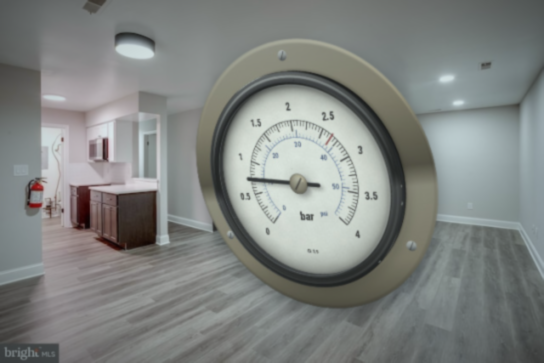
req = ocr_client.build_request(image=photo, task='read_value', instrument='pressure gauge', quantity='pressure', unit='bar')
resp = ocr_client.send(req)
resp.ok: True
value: 0.75 bar
